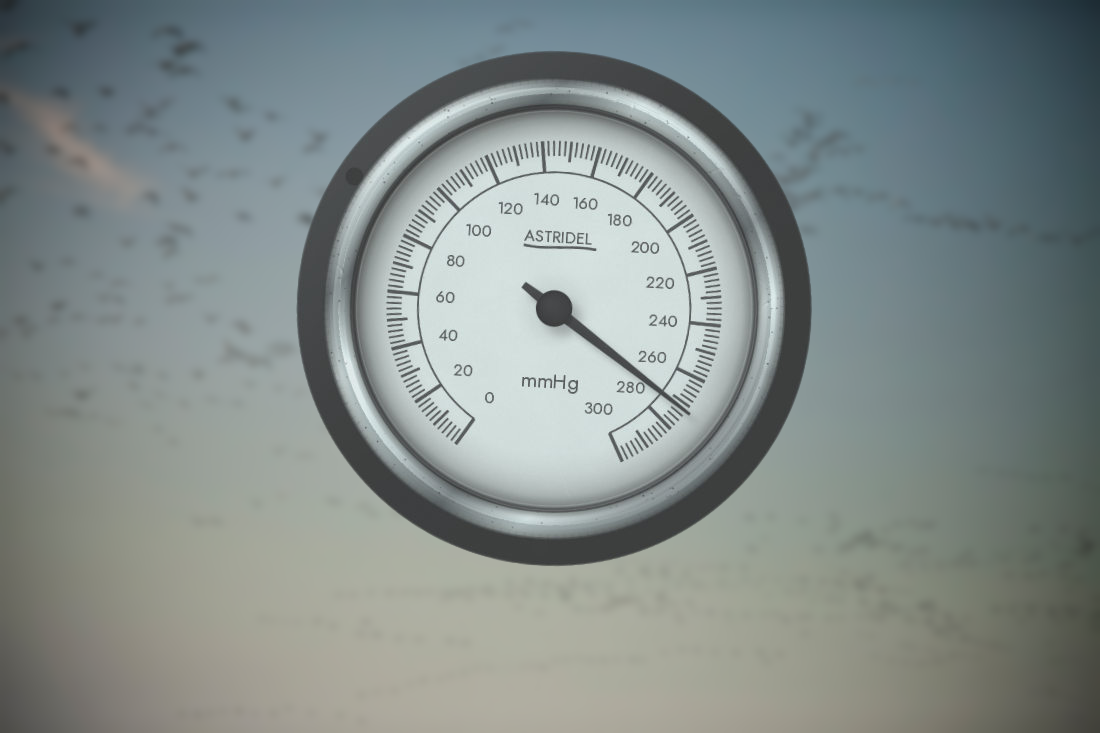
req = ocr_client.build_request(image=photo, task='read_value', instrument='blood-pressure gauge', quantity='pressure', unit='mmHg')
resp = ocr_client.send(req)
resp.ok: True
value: 272 mmHg
